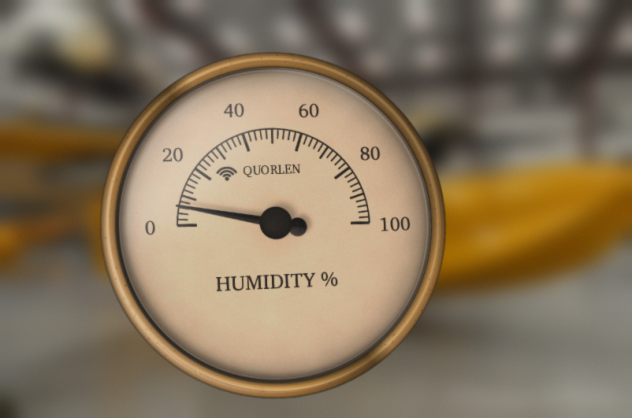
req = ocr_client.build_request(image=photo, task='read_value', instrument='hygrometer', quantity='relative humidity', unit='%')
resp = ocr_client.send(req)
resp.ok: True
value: 6 %
